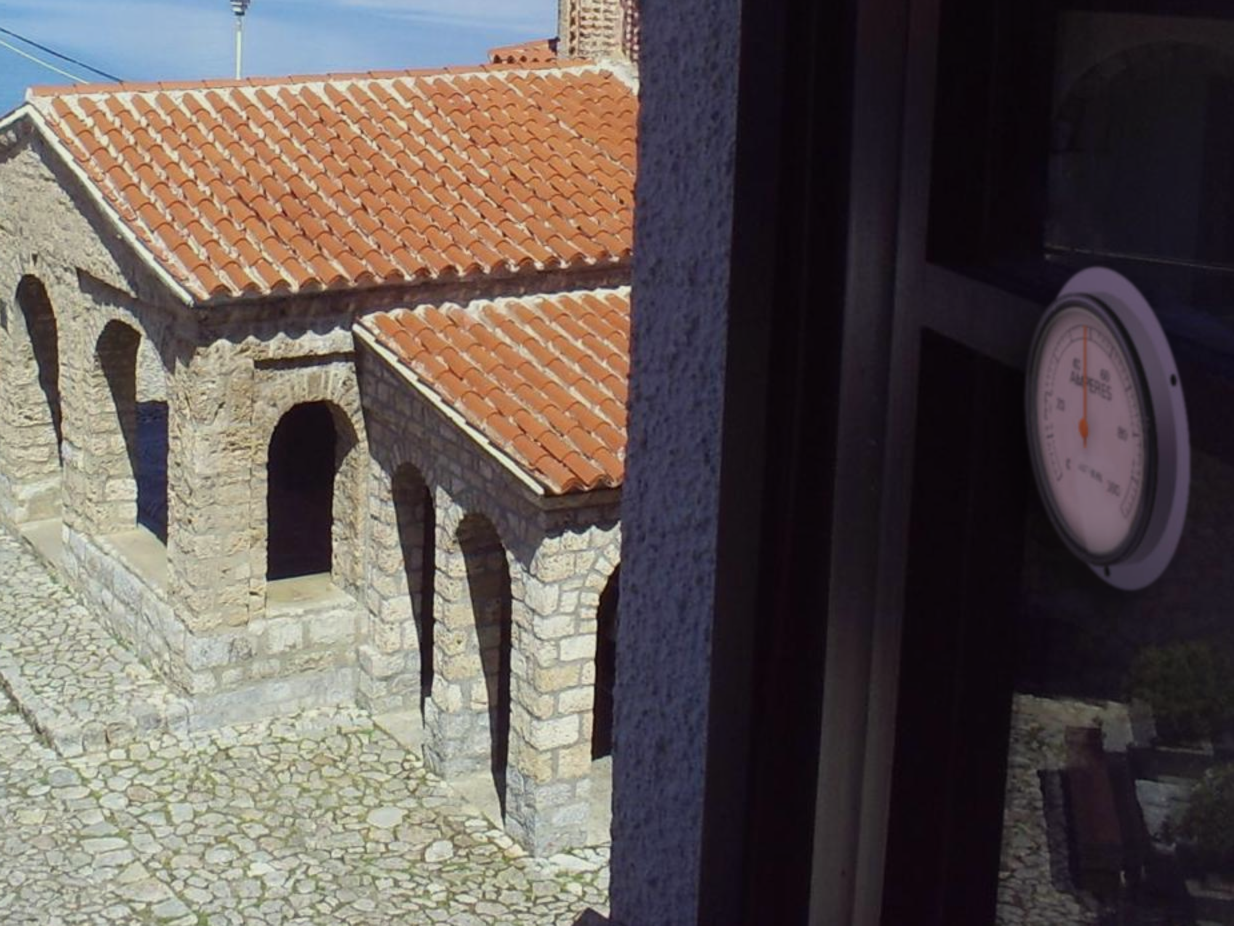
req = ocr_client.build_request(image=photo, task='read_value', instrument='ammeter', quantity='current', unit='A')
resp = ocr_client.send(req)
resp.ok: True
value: 50 A
